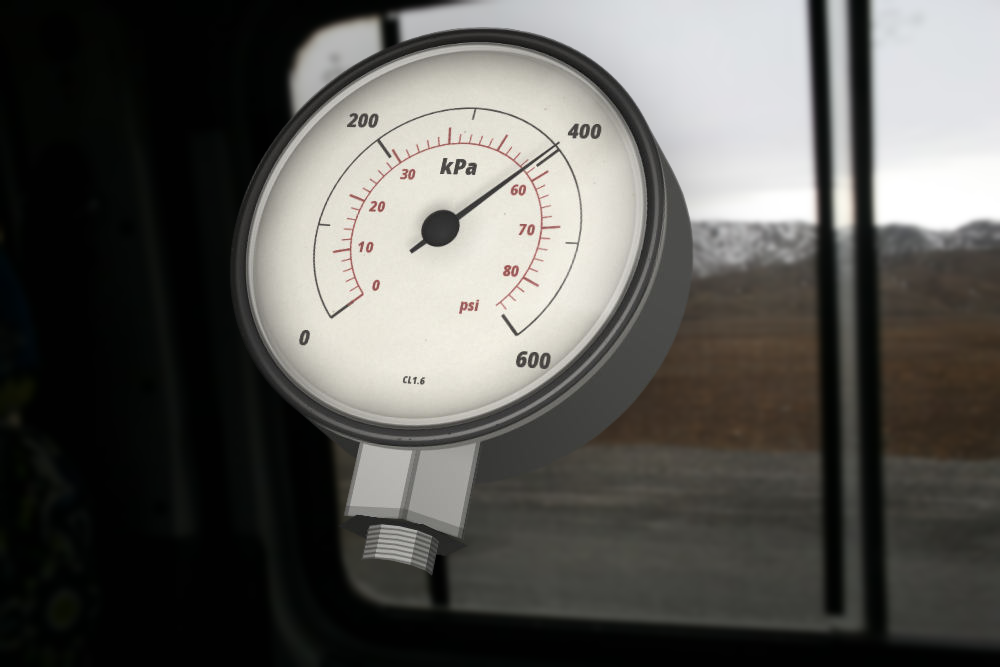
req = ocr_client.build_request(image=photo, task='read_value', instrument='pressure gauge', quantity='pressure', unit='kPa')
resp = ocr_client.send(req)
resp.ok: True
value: 400 kPa
